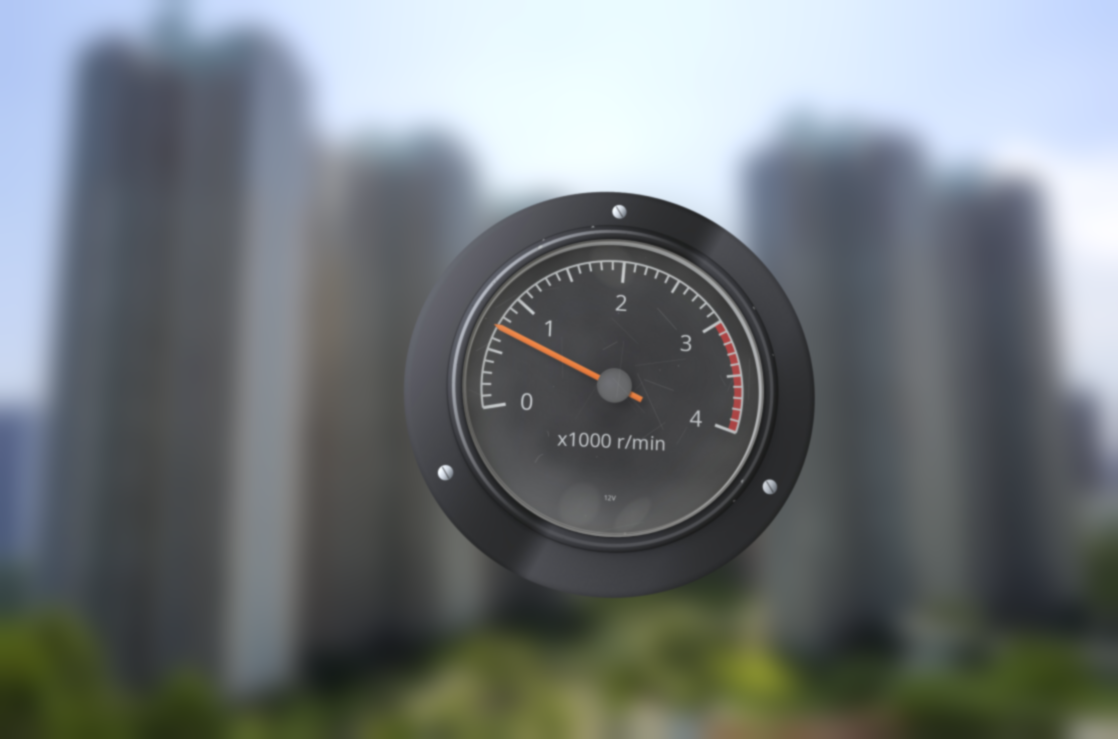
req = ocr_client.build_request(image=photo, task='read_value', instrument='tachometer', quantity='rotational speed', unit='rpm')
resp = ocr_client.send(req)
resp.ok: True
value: 700 rpm
